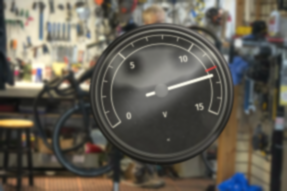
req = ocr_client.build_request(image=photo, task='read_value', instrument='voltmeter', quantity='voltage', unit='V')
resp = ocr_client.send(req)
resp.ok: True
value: 12.5 V
